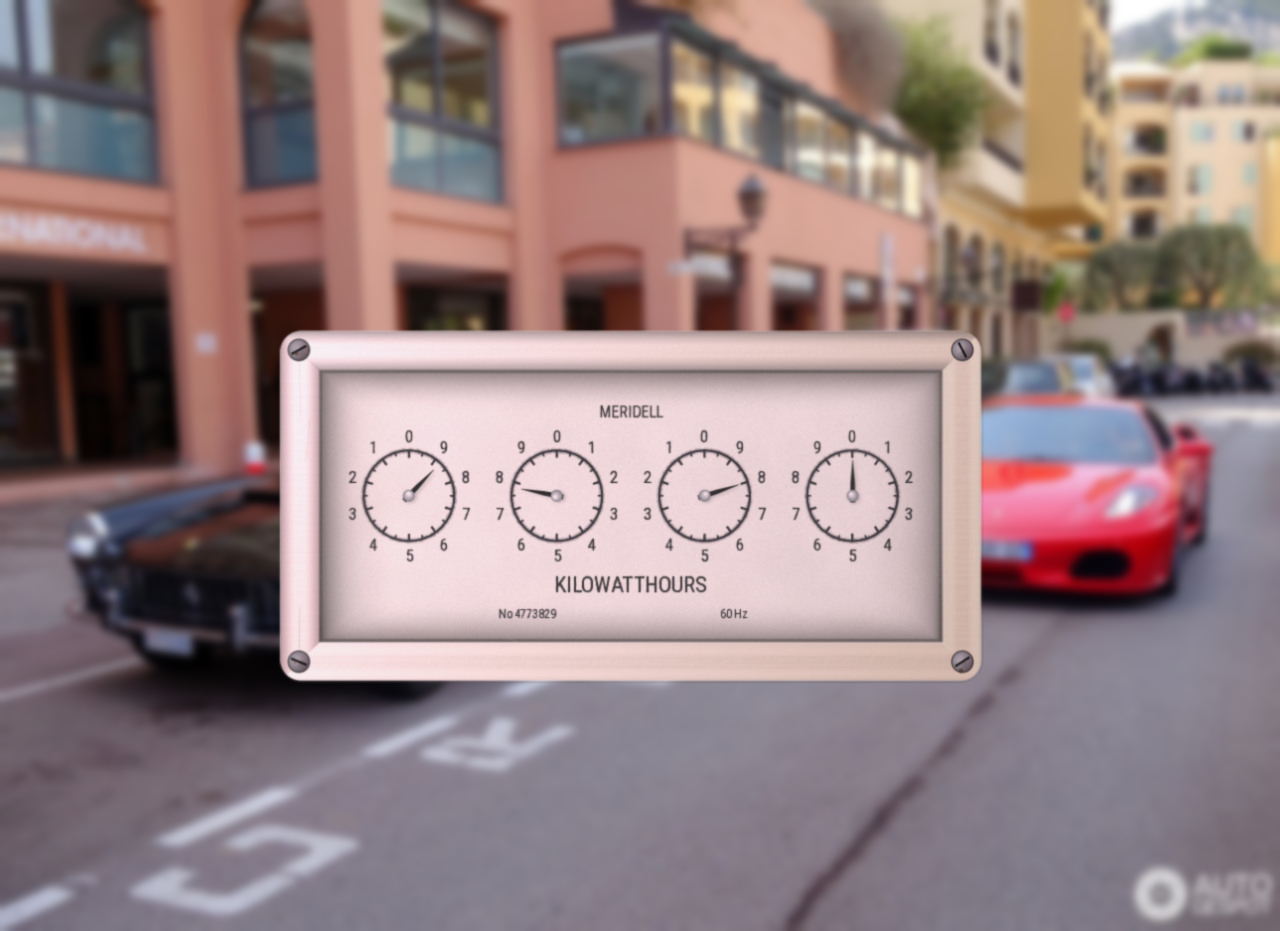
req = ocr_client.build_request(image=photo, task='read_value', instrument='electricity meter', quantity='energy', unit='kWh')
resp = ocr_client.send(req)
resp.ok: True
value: 8780 kWh
